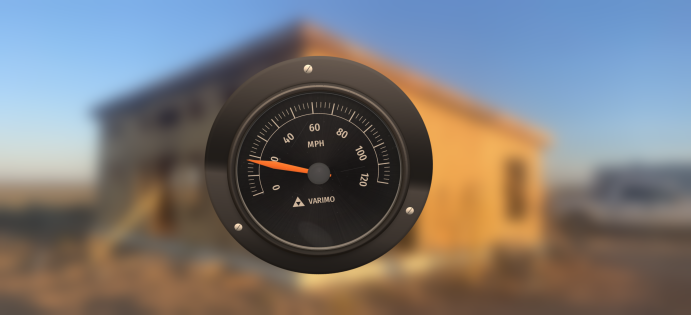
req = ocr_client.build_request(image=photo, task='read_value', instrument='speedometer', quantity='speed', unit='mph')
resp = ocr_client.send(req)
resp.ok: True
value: 18 mph
